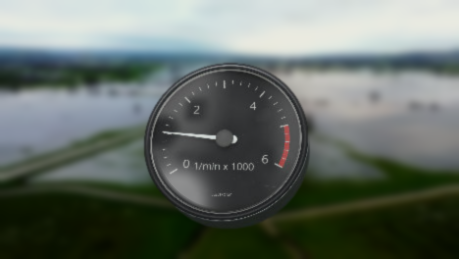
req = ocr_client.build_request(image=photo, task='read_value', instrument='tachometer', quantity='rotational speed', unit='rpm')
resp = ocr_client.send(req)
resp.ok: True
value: 1000 rpm
